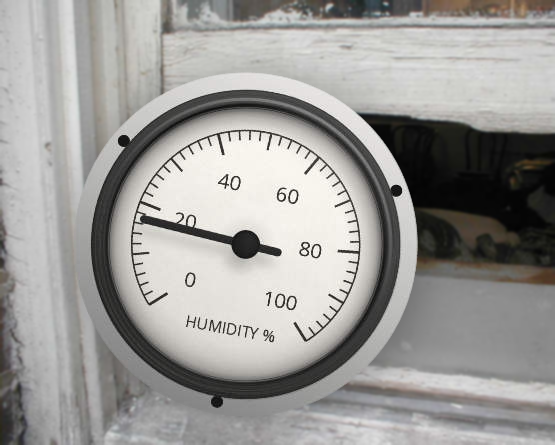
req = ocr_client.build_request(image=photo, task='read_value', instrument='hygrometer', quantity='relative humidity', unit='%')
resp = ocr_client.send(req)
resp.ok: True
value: 17 %
